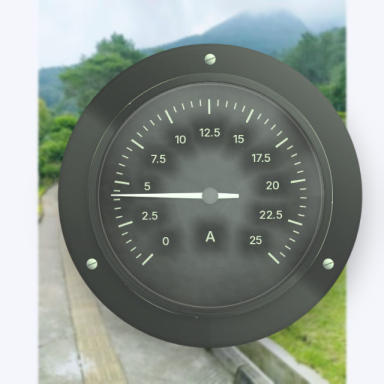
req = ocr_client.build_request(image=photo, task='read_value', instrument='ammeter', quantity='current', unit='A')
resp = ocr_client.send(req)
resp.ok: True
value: 4.25 A
